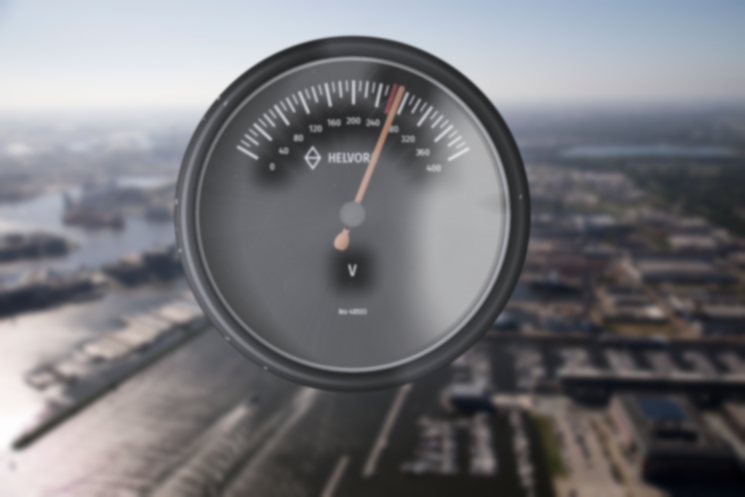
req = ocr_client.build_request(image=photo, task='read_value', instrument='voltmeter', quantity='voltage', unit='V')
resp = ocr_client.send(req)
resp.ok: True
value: 270 V
